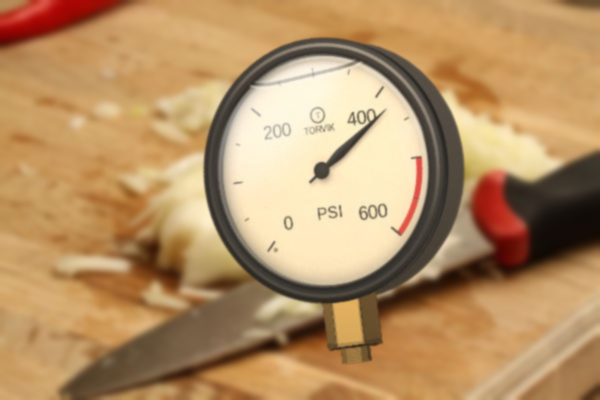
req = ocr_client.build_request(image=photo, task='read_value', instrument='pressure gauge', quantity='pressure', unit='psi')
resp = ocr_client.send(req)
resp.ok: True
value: 425 psi
